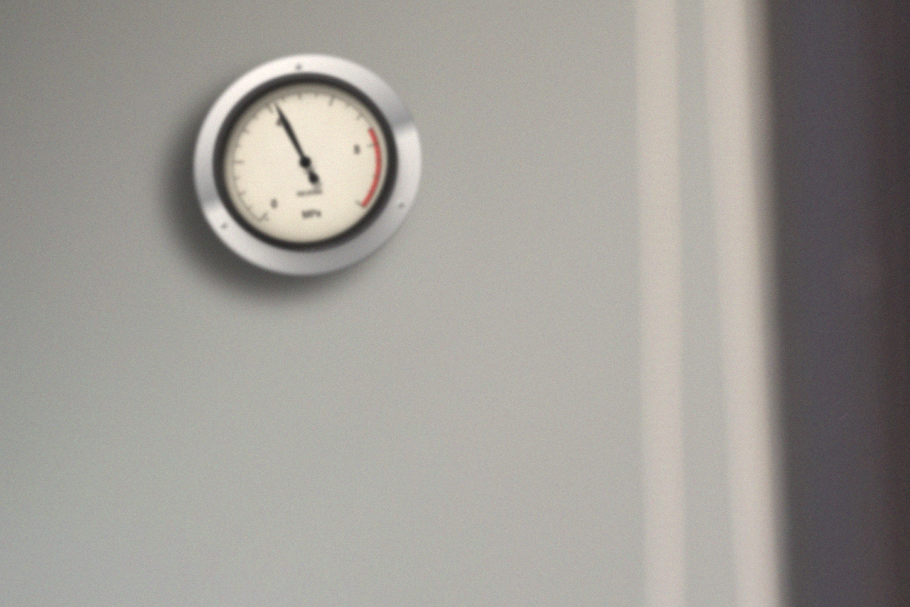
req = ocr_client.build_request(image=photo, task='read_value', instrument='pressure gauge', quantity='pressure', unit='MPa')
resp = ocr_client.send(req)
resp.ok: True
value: 4.25 MPa
